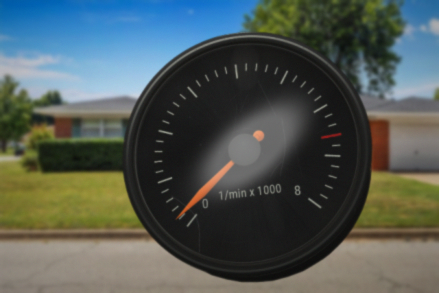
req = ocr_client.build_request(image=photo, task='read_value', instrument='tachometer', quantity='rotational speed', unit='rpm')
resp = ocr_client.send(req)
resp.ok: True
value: 200 rpm
